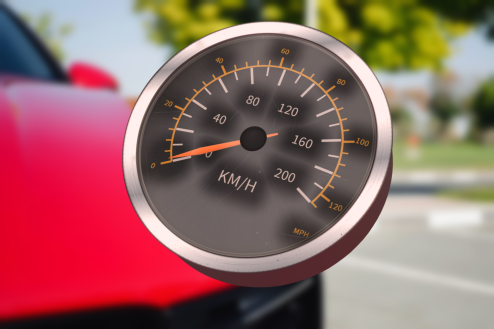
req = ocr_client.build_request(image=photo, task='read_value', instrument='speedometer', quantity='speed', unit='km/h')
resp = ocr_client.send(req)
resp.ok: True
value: 0 km/h
